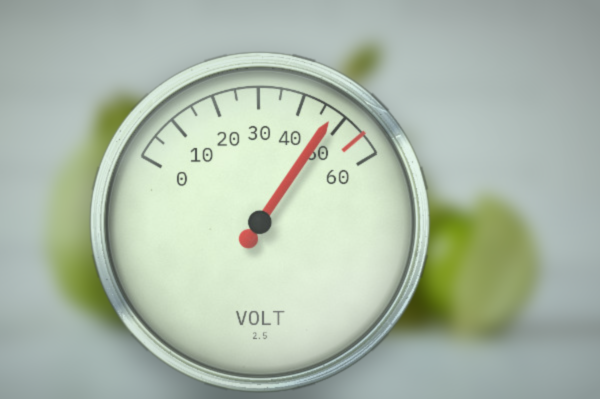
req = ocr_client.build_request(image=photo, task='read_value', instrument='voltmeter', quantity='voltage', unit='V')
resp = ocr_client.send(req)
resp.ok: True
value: 47.5 V
